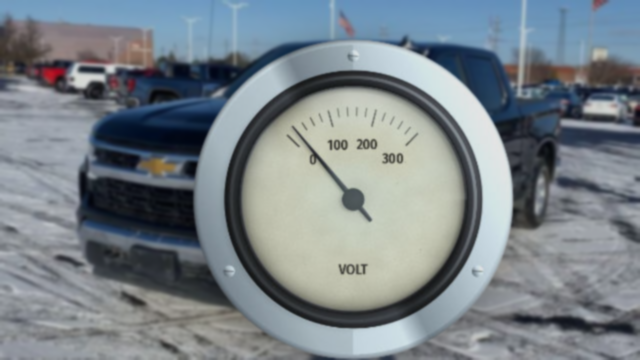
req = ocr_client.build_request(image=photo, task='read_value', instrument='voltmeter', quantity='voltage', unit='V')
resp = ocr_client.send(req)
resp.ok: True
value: 20 V
